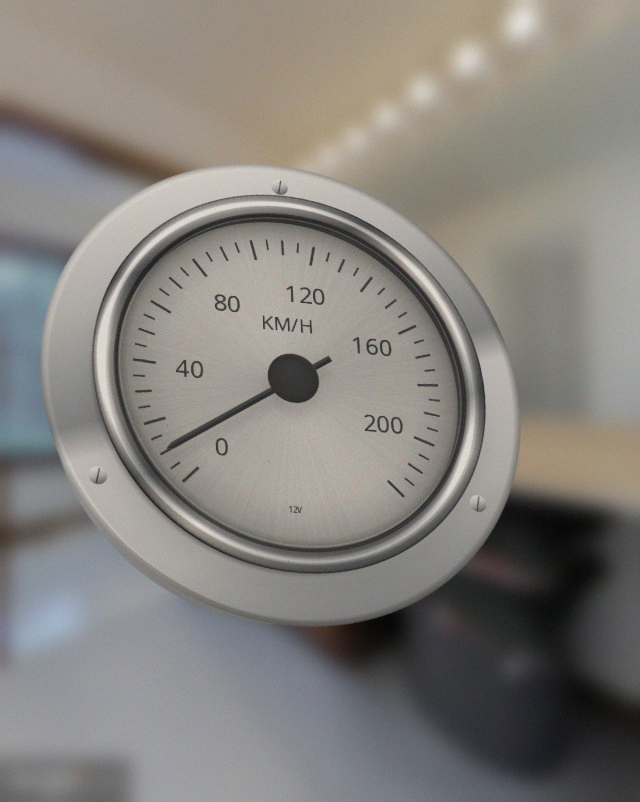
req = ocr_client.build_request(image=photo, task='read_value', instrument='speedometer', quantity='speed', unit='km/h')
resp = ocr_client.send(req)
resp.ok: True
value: 10 km/h
